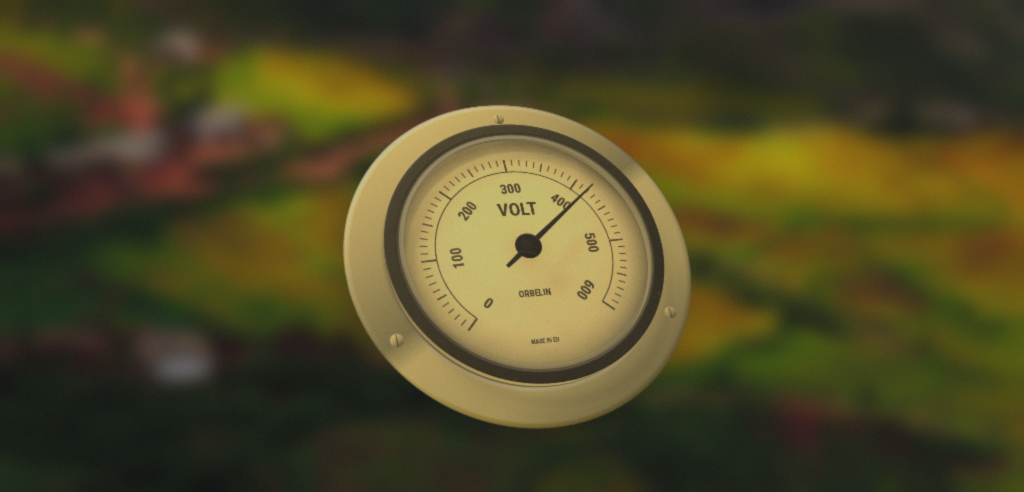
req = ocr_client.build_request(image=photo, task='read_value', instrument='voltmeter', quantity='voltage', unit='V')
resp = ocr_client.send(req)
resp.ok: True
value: 420 V
